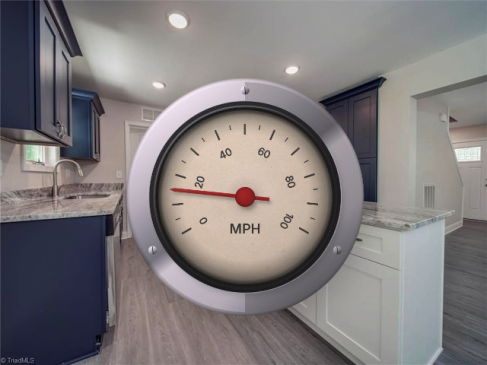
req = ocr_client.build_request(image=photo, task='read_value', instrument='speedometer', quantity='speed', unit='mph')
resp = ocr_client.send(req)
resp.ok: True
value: 15 mph
